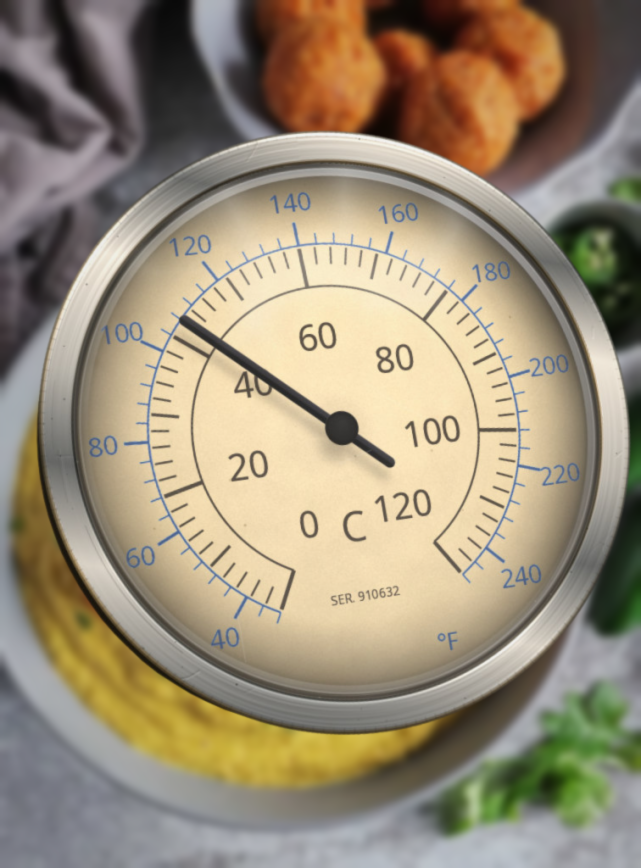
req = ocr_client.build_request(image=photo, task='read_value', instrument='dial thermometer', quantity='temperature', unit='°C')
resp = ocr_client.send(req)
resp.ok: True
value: 42 °C
